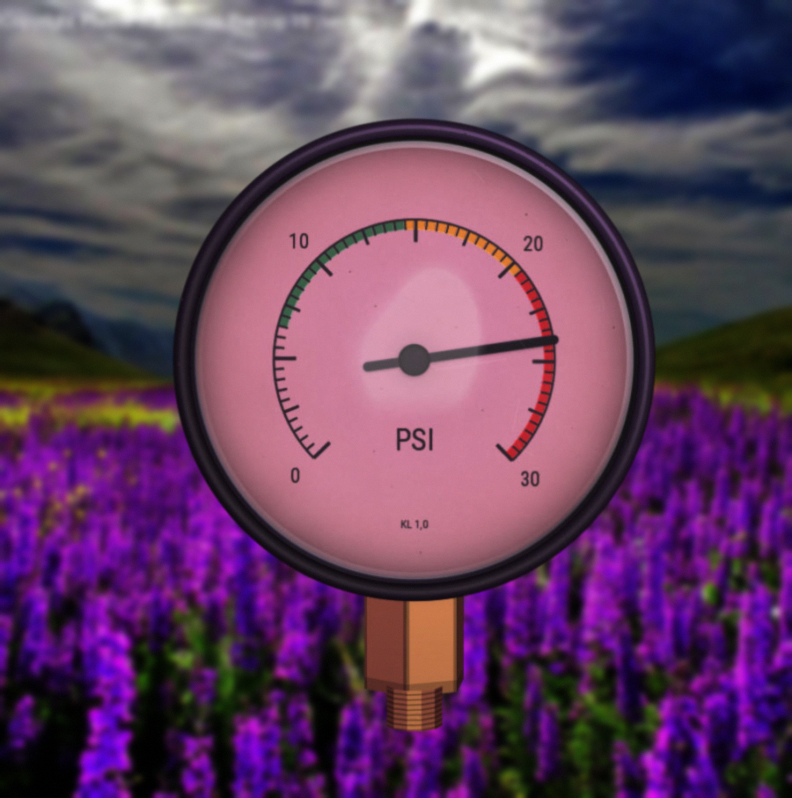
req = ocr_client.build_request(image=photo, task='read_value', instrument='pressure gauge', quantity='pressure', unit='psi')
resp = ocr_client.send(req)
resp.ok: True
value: 24 psi
